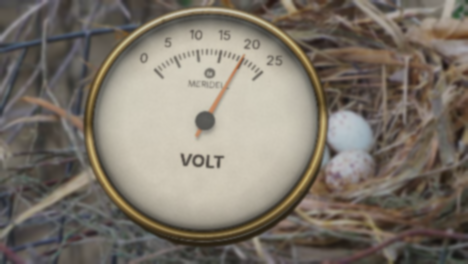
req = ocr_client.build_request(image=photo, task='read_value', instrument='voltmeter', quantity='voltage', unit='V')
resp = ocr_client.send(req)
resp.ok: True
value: 20 V
